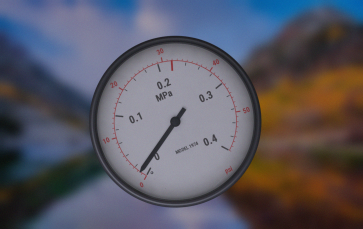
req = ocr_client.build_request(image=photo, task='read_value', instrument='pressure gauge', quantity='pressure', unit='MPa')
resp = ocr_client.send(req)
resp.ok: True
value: 0.01 MPa
